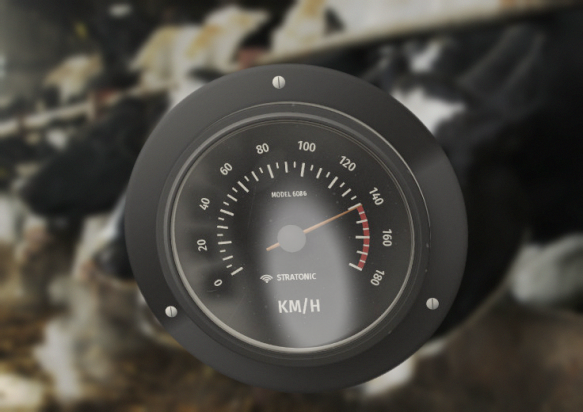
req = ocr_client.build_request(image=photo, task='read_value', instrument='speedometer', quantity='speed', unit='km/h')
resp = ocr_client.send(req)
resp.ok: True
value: 140 km/h
